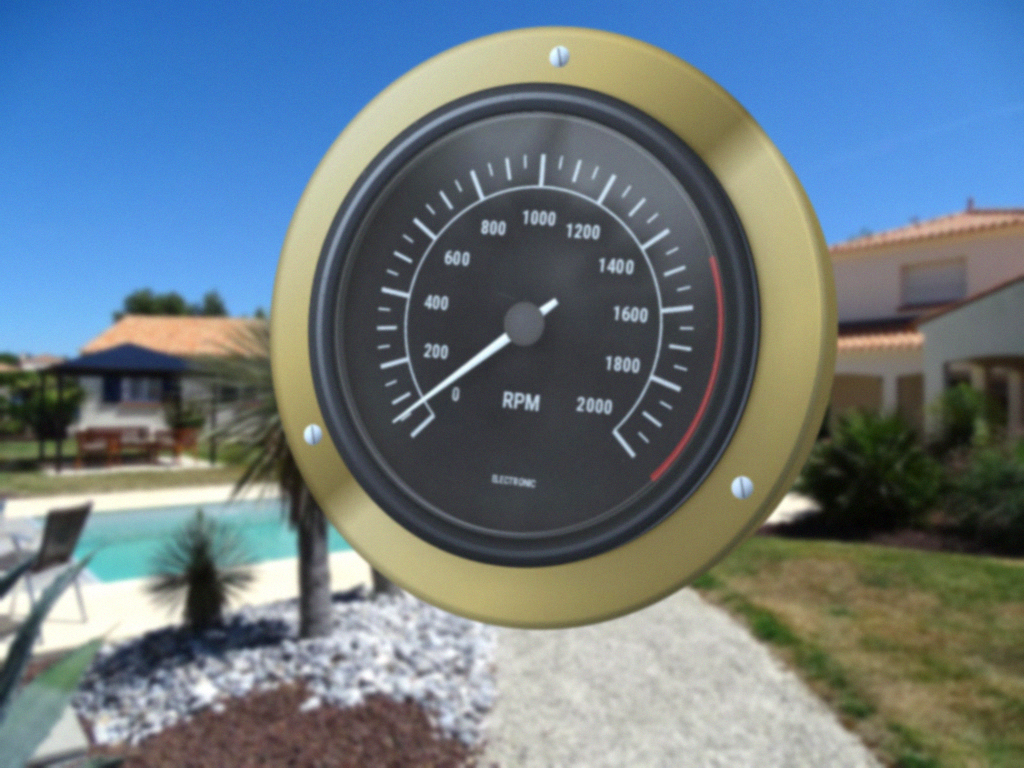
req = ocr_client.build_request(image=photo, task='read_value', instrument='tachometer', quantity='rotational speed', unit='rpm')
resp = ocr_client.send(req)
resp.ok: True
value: 50 rpm
